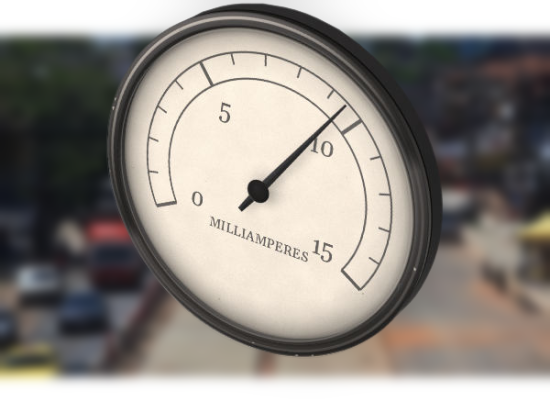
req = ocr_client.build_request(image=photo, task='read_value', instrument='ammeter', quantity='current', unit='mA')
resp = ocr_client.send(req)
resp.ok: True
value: 9.5 mA
